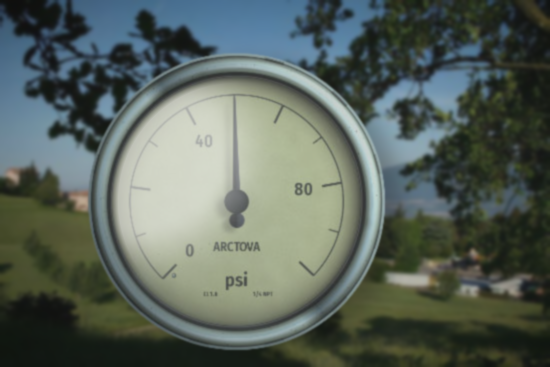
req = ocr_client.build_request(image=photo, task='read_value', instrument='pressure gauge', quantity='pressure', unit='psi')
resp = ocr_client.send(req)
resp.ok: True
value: 50 psi
